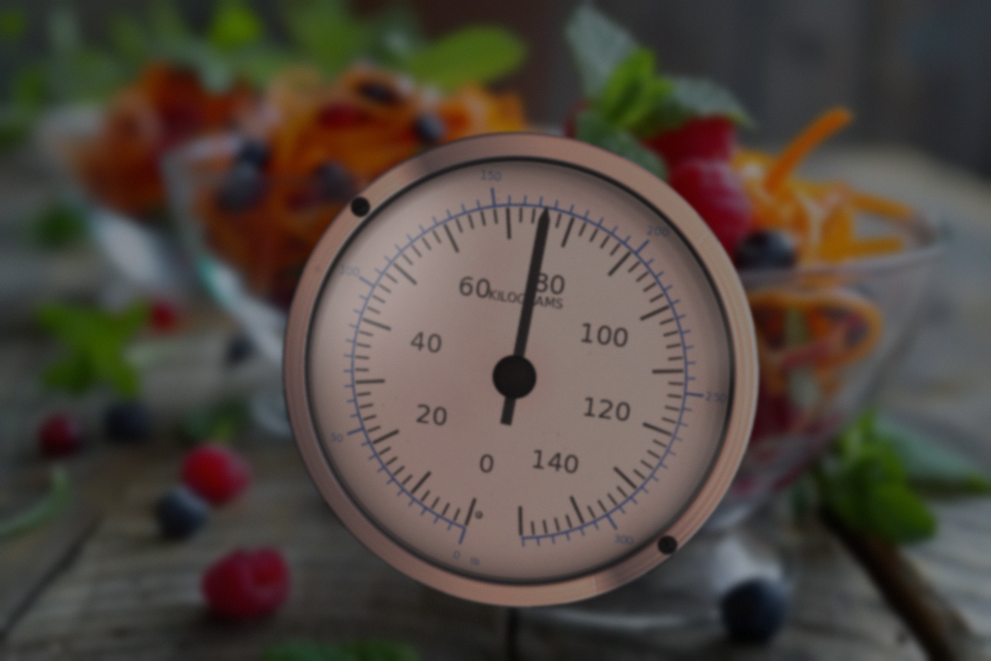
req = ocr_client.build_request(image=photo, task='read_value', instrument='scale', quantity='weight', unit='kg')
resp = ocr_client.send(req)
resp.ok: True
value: 76 kg
